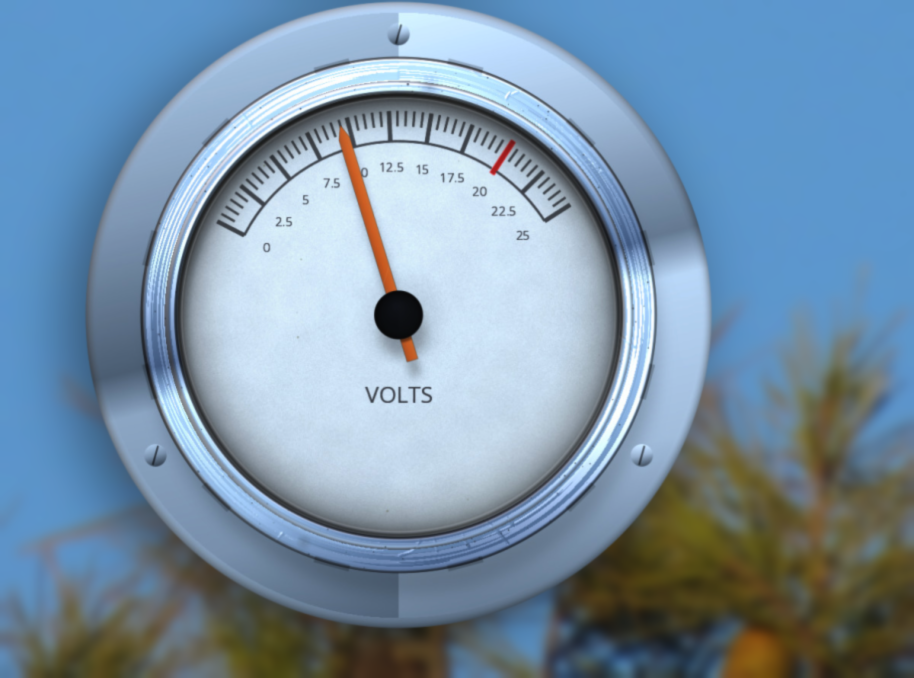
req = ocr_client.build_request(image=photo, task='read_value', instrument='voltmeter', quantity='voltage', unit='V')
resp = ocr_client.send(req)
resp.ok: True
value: 9.5 V
